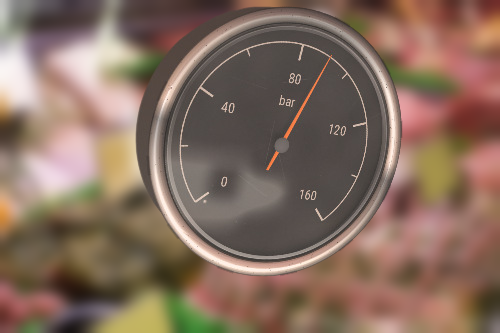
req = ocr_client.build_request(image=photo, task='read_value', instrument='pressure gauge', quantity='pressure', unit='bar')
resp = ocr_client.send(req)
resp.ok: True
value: 90 bar
